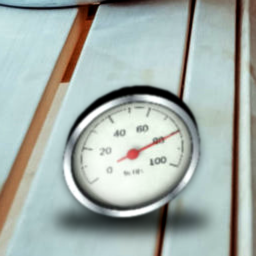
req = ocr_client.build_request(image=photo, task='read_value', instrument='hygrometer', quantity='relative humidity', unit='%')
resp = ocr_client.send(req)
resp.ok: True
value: 80 %
